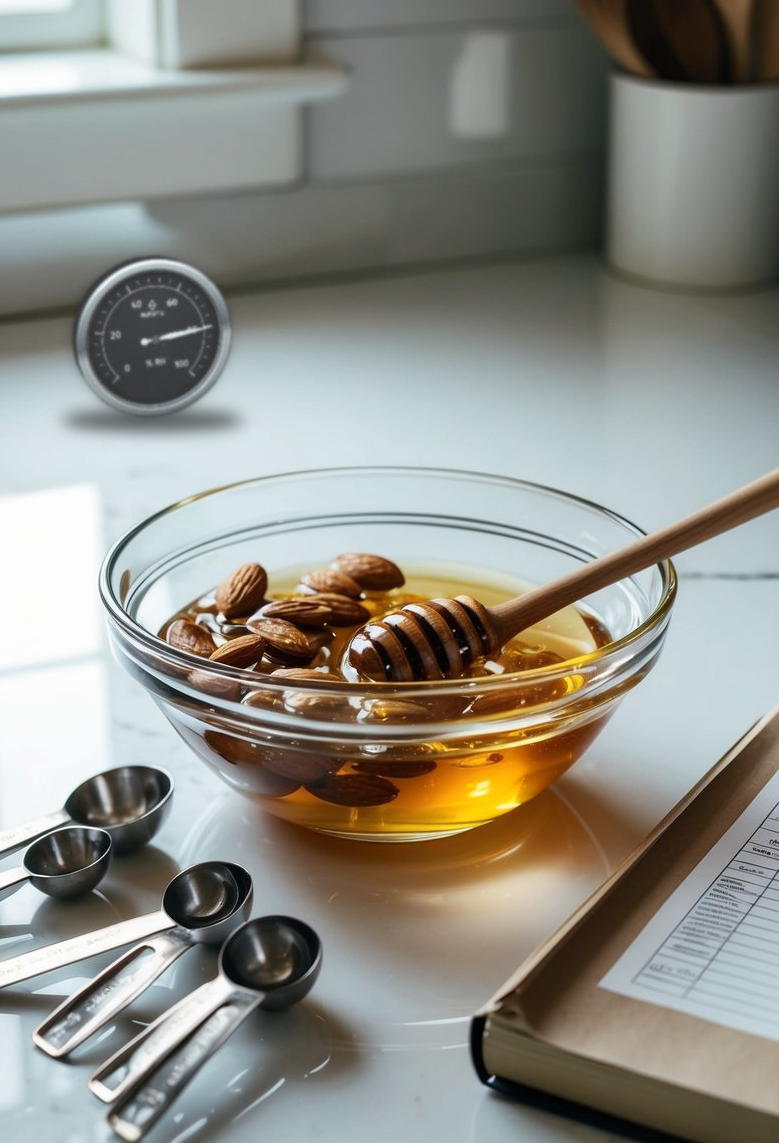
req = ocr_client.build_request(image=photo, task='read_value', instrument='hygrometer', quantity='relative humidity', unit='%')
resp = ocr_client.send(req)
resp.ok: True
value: 80 %
